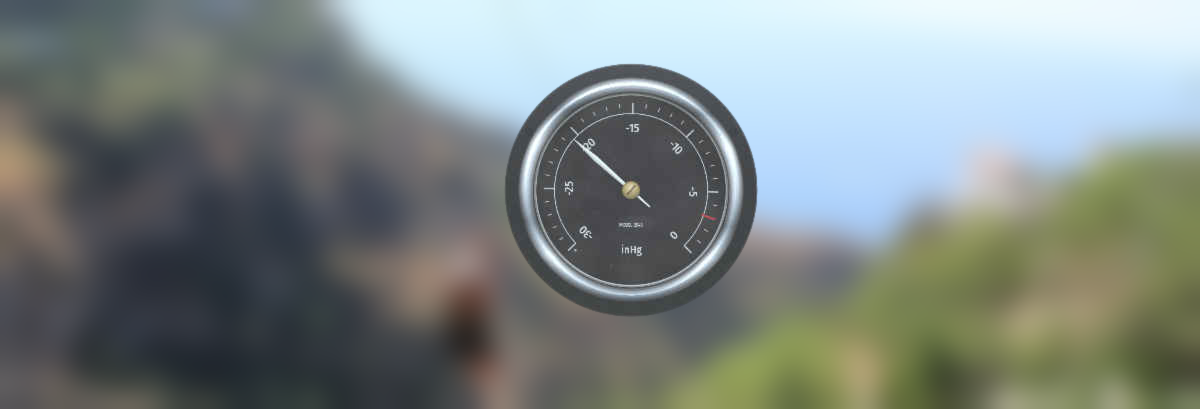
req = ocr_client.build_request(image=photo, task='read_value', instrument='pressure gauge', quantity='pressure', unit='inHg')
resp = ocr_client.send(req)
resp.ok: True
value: -20.5 inHg
